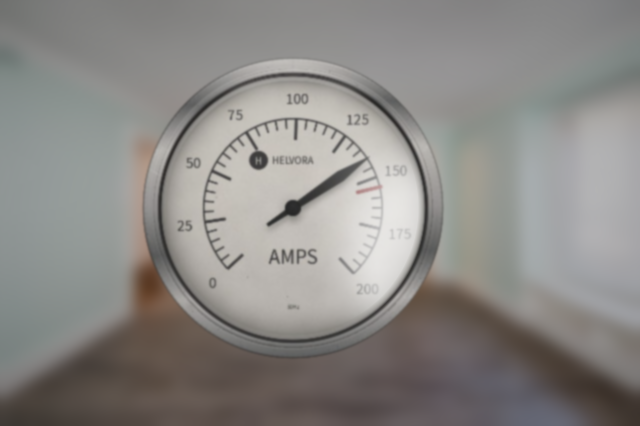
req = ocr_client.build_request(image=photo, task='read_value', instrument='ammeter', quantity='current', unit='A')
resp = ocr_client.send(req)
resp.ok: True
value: 140 A
